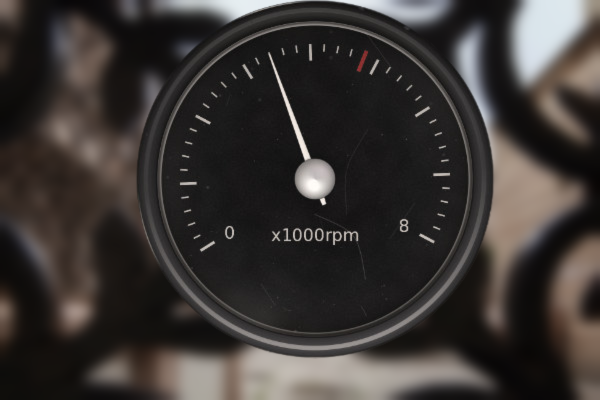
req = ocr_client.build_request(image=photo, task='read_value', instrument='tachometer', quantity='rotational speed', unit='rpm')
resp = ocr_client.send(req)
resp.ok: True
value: 3400 rpm
